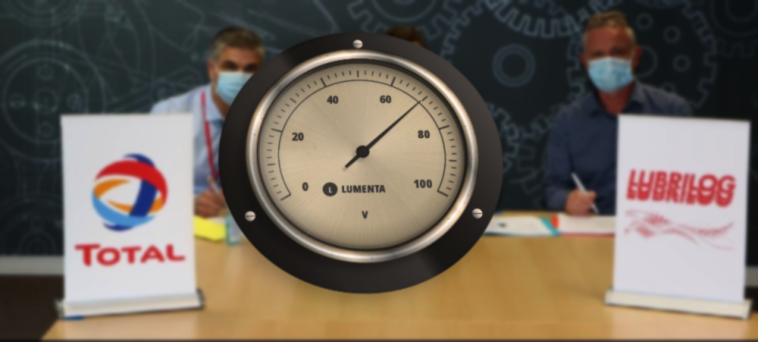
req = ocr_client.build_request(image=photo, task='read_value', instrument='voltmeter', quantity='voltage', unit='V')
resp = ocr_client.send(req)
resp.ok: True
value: 70 V
